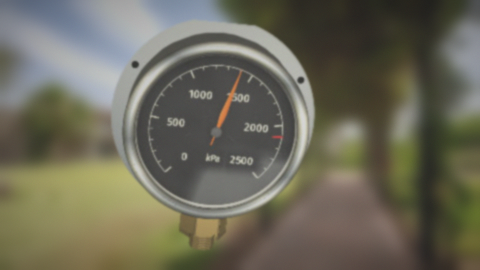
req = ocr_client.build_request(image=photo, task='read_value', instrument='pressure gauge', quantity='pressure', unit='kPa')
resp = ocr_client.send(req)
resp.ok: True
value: 1400 kPa
